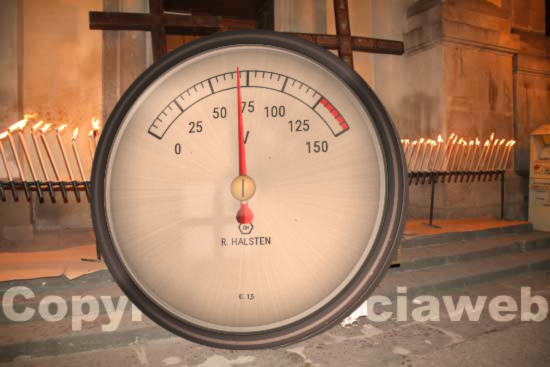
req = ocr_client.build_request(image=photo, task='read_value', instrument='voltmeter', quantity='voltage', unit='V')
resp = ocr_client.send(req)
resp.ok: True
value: 70 V
